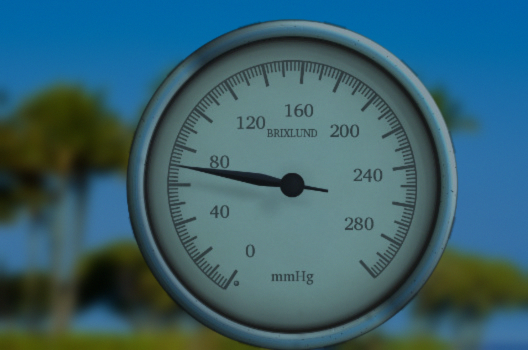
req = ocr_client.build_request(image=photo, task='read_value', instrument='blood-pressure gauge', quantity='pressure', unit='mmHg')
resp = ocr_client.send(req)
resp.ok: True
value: 70 mmHg
